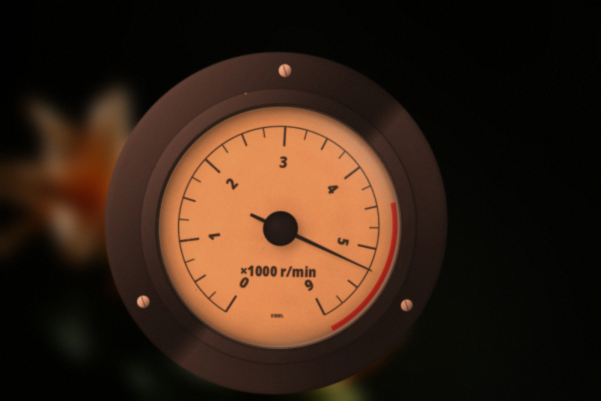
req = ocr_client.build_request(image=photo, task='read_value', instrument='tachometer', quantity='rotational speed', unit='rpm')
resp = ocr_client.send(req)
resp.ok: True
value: 5250 rpm
